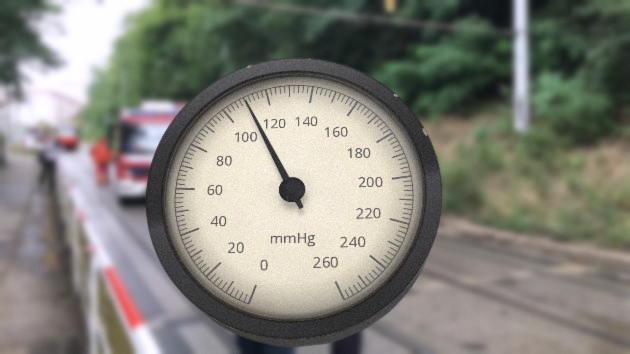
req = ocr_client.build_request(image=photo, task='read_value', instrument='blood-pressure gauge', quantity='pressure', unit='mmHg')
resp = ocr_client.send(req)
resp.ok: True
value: 110 mmHg
